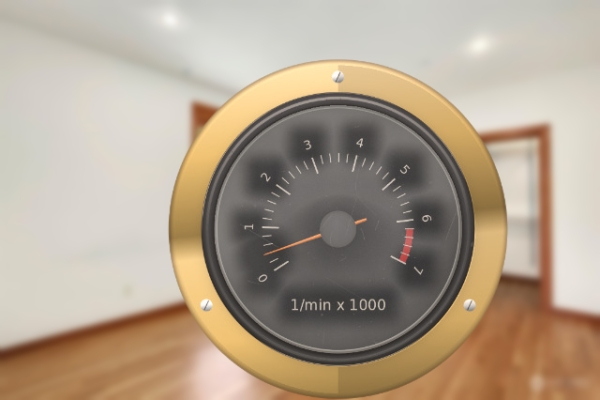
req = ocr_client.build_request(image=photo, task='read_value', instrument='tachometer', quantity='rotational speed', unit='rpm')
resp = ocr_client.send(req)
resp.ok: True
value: 400 rpm
